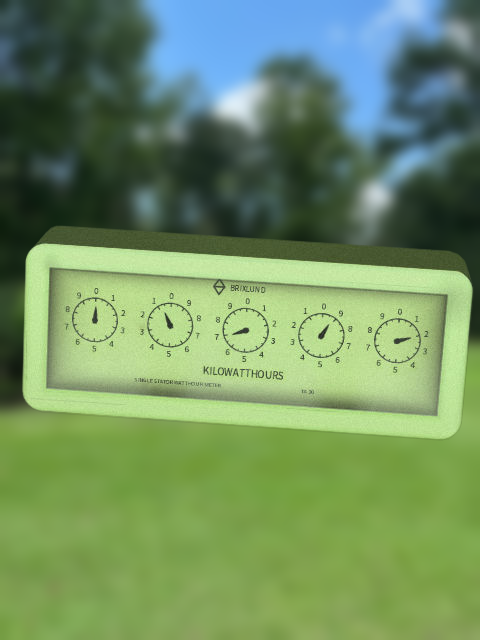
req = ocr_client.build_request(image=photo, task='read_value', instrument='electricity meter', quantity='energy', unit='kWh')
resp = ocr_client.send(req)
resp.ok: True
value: 692 kWh
